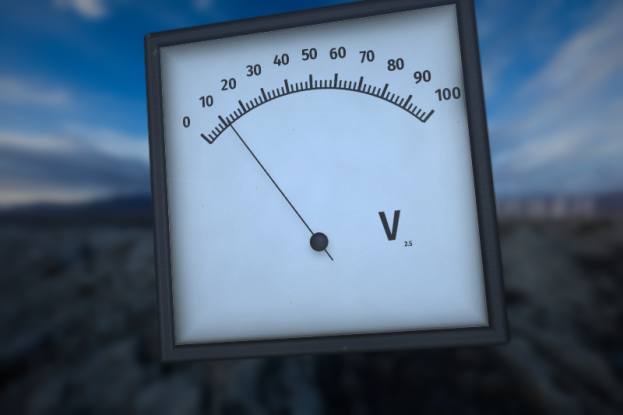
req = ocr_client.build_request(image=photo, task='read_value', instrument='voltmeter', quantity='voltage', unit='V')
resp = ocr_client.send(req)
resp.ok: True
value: 12 V
